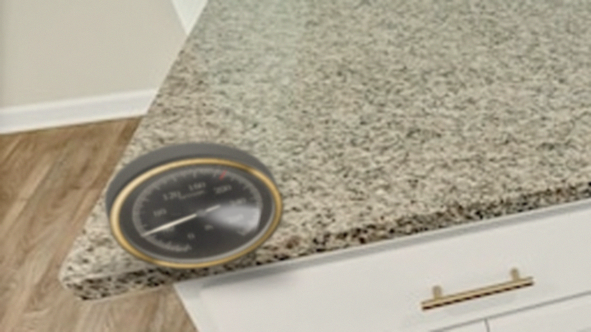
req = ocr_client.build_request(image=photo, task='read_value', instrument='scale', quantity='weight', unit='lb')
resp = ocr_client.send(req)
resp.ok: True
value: 50 lb
